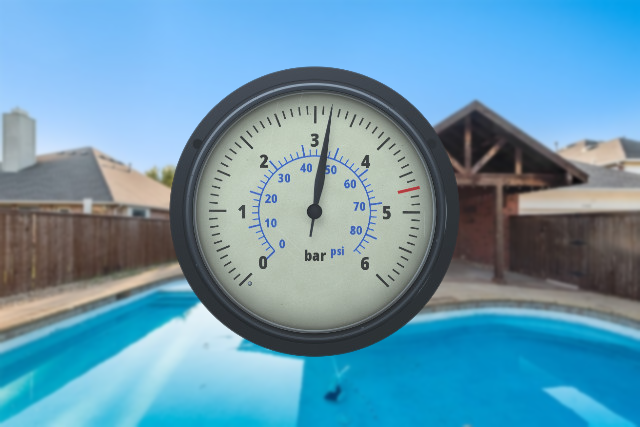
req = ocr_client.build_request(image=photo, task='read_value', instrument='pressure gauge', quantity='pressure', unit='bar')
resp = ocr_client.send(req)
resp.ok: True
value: 3.2 bar
